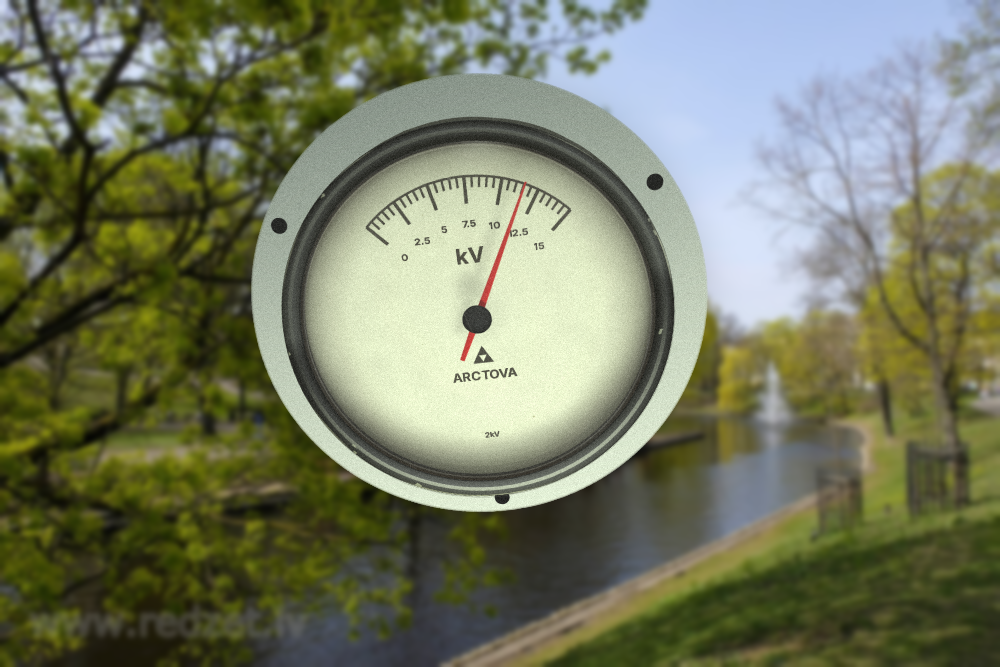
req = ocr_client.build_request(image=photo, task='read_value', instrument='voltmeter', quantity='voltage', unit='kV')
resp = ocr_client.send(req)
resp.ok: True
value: 11.5 kV
